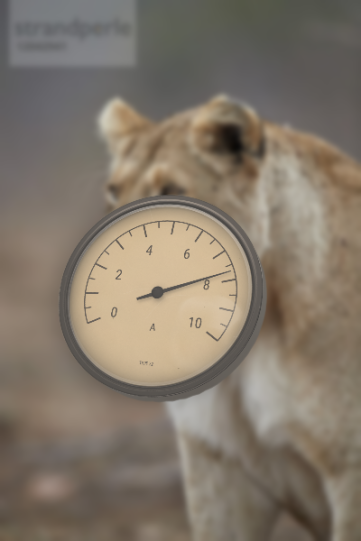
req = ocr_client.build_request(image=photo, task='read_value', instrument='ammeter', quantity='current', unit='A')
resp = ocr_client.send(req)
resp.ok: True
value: 7.75 A
